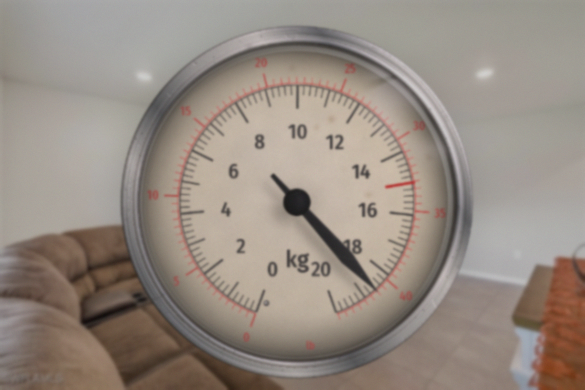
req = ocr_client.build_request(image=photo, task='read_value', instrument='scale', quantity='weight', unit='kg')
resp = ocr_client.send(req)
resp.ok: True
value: 18.6 kg
